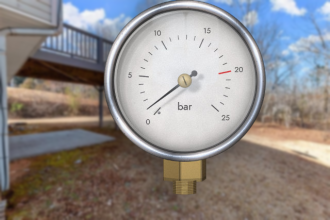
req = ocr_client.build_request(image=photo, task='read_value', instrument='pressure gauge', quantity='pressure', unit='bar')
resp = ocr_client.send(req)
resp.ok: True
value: 1 bar
